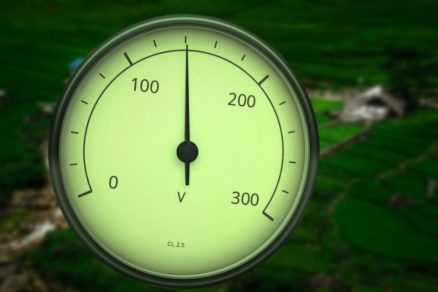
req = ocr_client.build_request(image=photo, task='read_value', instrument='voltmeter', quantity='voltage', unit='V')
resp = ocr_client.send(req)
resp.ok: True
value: 140 V
